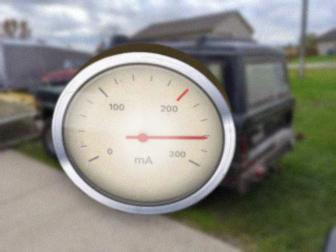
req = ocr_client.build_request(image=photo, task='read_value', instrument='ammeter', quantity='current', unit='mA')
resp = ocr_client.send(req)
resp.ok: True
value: 260 mA
